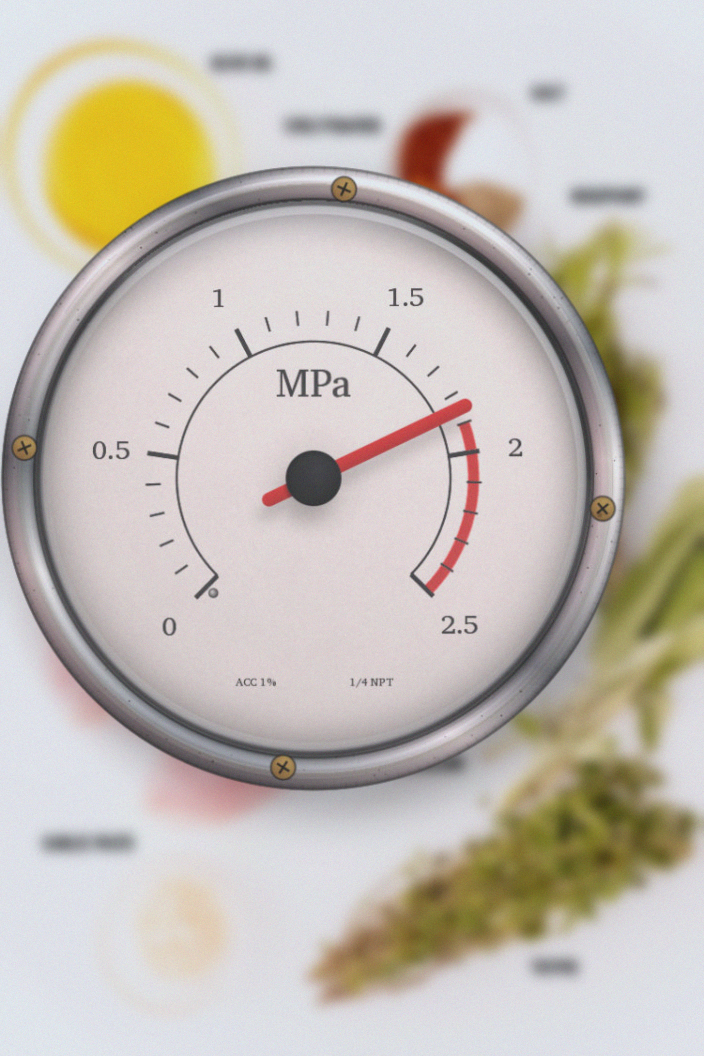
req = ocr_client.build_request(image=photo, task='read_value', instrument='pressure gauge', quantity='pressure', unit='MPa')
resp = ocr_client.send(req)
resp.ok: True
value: 1.85 MPa
